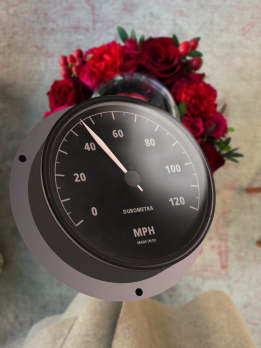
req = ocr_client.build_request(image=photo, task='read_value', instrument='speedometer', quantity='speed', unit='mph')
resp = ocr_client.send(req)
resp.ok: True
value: 45 mph
